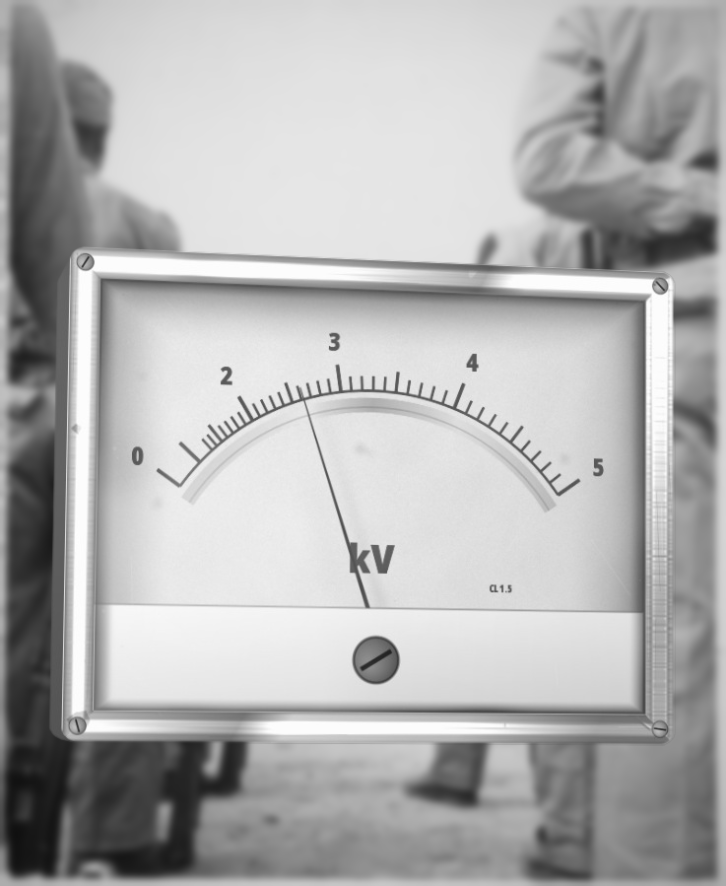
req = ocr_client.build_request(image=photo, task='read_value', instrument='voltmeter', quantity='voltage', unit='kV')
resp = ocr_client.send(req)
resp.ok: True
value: 2.6 kV
